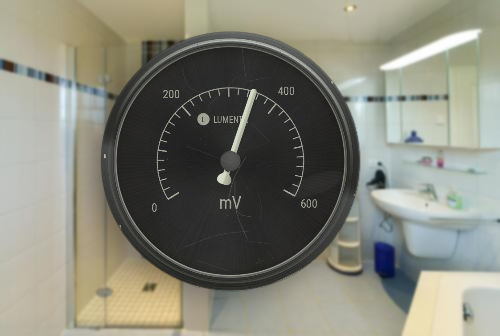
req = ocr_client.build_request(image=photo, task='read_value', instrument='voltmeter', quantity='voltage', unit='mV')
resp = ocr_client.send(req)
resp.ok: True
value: 350 mV
